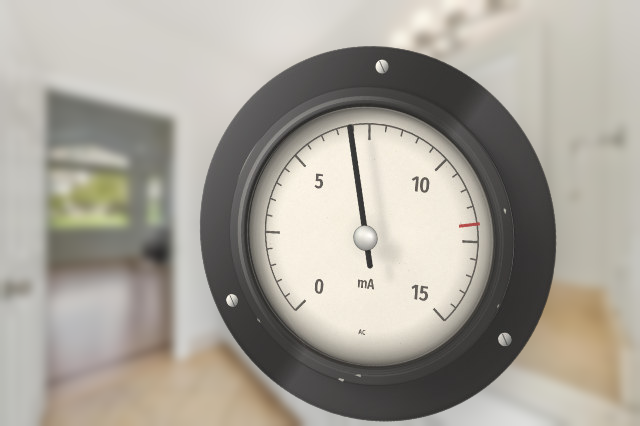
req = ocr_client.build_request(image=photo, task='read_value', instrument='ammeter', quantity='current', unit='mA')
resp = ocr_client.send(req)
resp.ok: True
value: 7 mA
